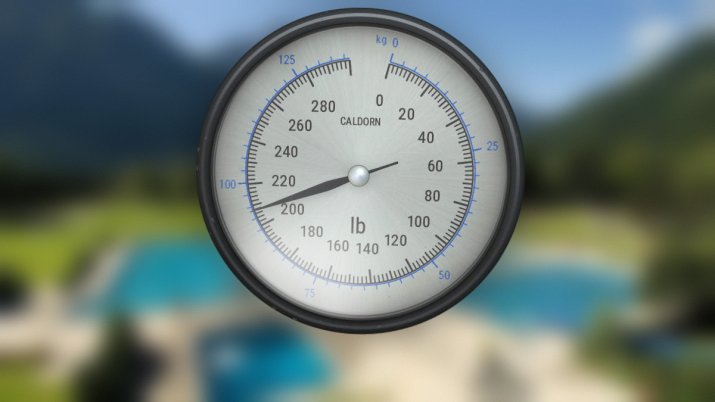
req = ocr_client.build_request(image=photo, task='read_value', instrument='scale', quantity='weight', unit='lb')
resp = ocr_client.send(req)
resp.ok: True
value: 208 lb
